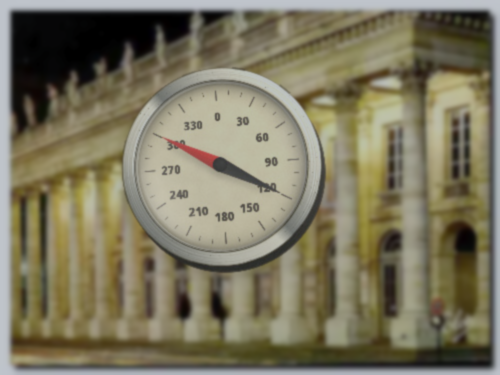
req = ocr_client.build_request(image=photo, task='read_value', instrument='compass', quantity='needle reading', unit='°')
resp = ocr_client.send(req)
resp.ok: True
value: 300 °
